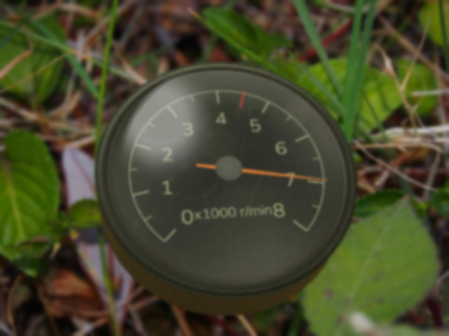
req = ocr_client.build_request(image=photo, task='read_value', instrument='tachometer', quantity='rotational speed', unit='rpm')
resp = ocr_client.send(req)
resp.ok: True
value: 7000 rpm
